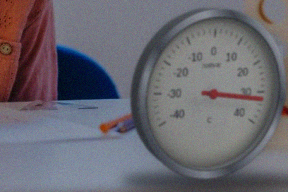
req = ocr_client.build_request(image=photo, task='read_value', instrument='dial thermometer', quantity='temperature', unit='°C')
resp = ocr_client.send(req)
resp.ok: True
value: 32 °C
